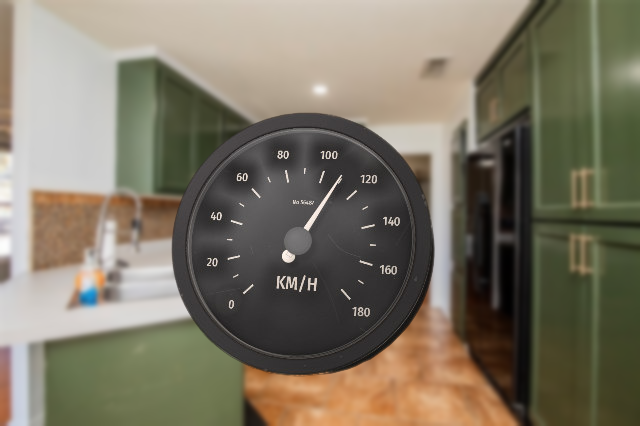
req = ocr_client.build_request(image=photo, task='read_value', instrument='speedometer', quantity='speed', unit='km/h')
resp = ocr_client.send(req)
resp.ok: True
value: 110 km/h
